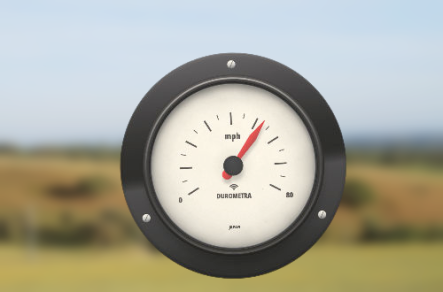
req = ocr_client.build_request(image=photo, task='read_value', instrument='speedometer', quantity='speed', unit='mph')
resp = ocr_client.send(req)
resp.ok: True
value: 52.5 mph
